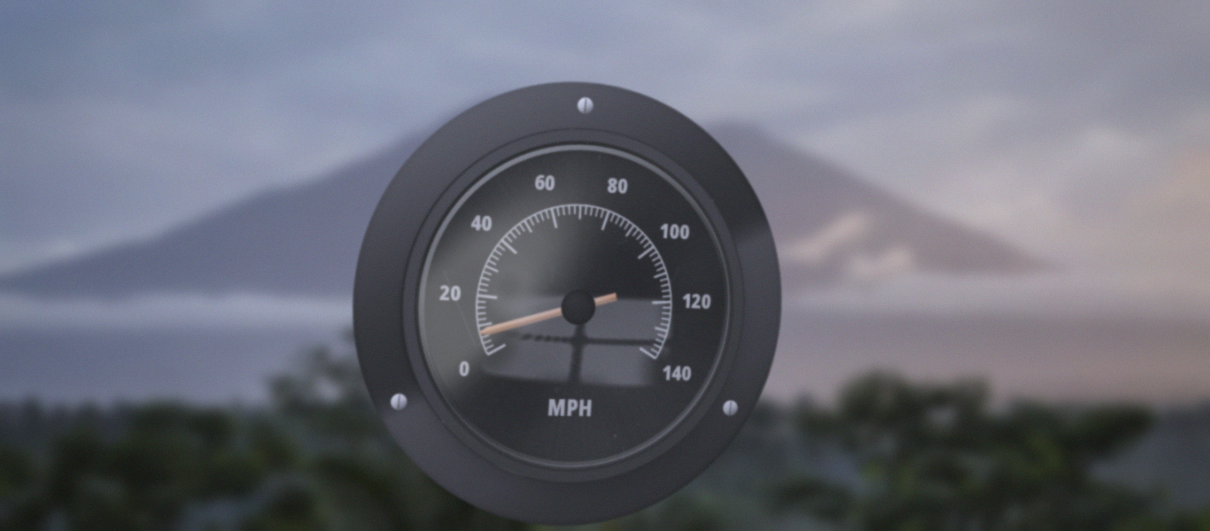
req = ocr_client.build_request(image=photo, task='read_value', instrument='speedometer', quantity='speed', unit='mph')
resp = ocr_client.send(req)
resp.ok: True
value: 8 mph
